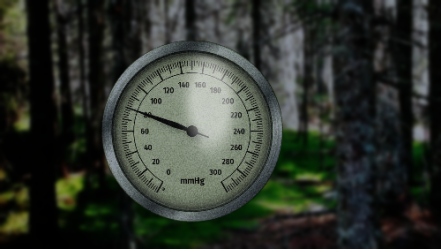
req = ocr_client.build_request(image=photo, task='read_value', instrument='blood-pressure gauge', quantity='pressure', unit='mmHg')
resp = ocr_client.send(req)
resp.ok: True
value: 80 mmHg
